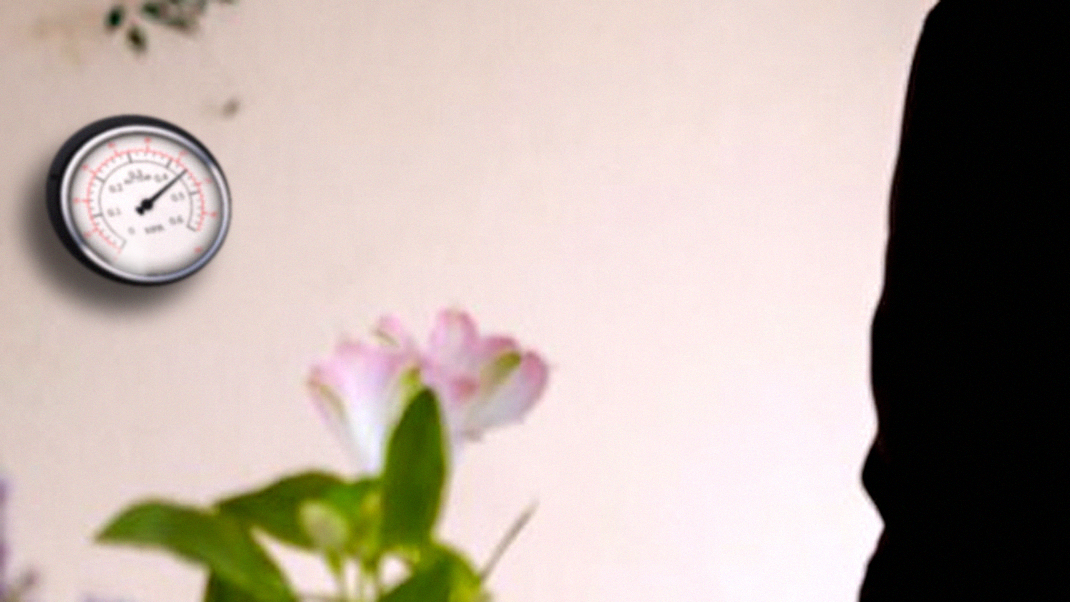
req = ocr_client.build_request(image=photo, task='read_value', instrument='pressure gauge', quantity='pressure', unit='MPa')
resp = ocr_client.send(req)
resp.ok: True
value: 0.44 MPa
